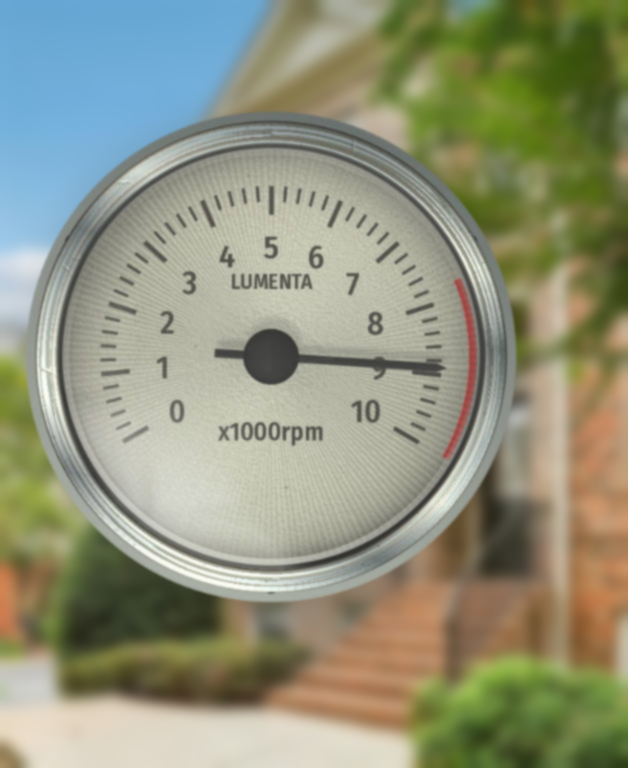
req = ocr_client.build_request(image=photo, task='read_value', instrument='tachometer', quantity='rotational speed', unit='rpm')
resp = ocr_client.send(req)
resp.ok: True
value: 8900 rpm
